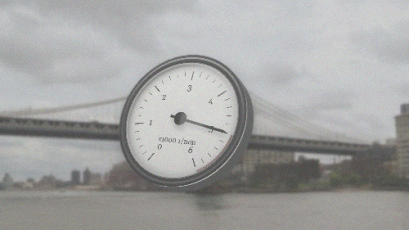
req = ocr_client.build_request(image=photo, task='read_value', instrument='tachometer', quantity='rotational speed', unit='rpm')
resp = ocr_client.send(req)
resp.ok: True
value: 5000 rpm
